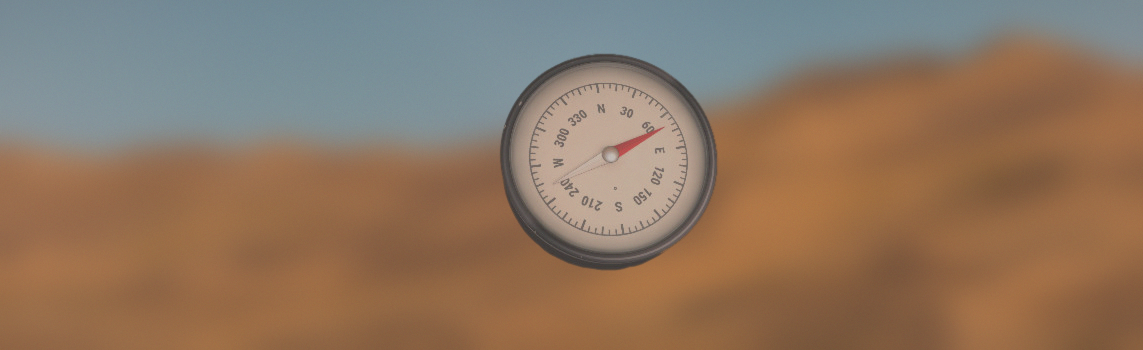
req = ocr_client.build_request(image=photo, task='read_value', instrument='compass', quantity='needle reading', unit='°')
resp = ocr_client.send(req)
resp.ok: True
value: 70 °
